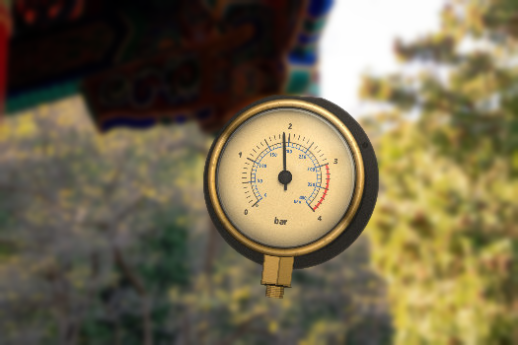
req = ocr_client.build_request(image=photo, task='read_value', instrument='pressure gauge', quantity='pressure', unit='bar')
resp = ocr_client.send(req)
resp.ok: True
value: 1.9 bar
